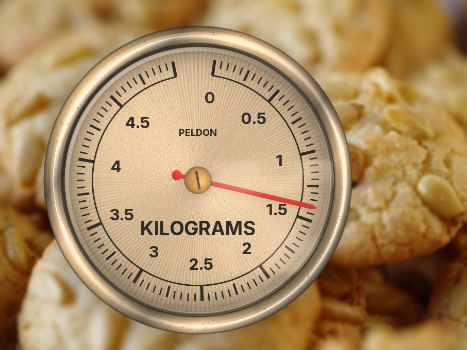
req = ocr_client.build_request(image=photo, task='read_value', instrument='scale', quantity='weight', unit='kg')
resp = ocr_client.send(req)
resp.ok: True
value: 1.4 kg
